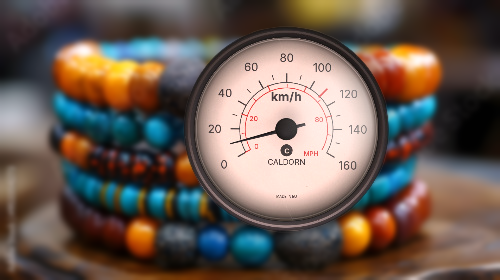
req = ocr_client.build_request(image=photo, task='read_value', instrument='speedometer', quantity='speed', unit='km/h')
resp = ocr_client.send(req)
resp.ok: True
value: 10 km/h
